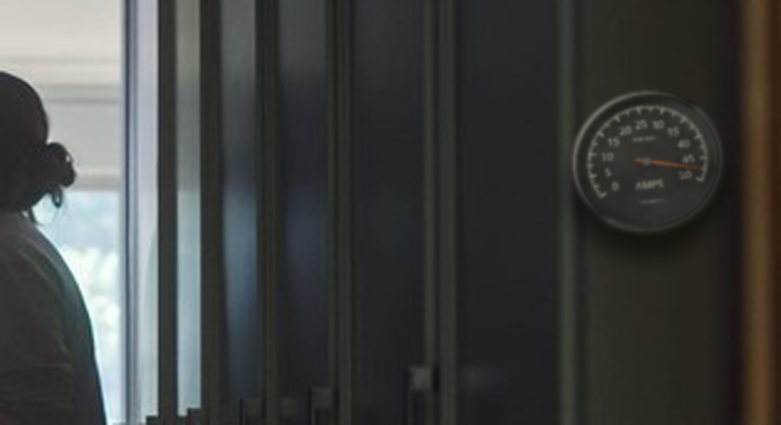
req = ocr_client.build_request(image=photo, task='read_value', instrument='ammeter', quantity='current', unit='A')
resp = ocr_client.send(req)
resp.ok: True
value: 47.5 A
